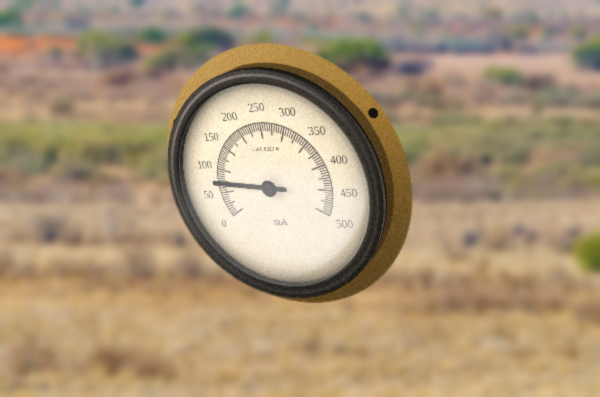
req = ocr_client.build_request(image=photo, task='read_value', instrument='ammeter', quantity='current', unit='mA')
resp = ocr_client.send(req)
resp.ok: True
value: 75 mA
